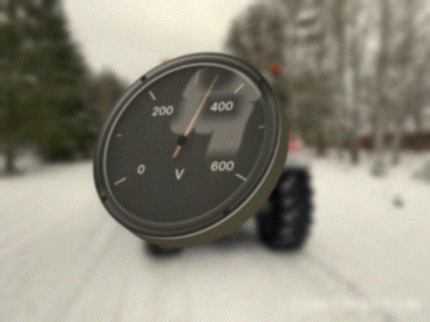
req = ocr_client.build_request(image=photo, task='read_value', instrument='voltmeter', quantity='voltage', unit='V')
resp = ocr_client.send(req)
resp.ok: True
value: 350 V
